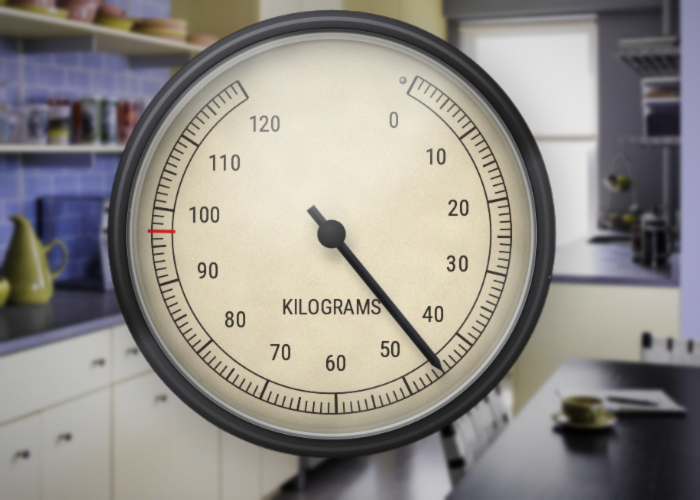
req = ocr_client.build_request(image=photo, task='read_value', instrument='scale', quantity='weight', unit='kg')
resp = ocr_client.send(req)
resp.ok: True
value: 45 kg
